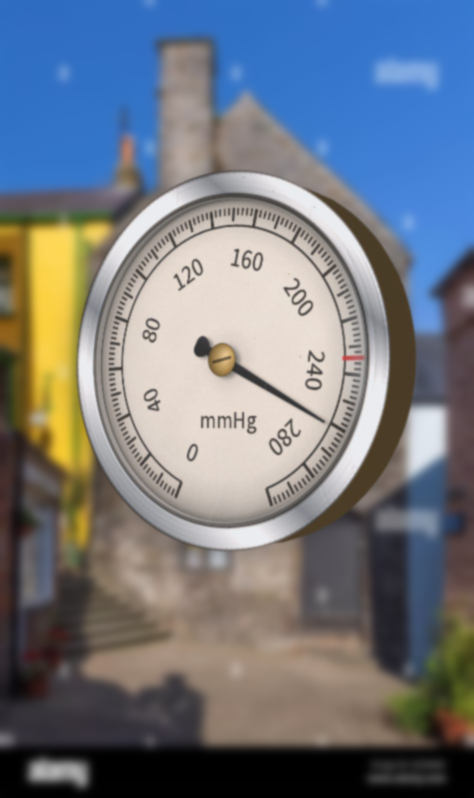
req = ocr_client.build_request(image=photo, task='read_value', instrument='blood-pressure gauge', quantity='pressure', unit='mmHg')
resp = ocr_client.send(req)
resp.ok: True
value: 260 mmHg
